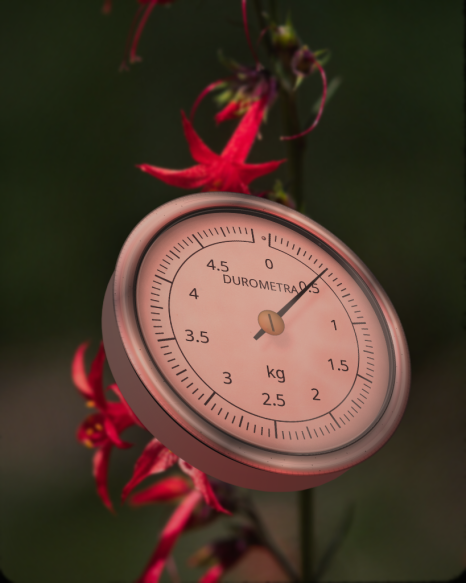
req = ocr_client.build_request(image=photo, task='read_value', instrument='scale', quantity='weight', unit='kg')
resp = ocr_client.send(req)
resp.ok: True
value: 0.5 kg
